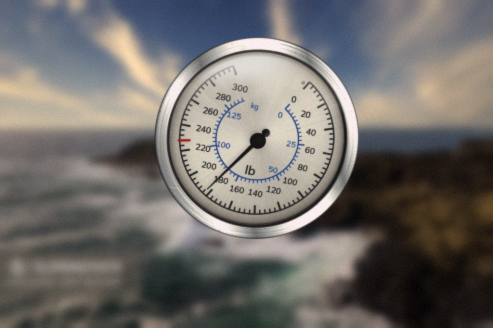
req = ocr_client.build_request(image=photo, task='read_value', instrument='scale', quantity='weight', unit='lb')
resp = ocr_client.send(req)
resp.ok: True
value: 184 lb
